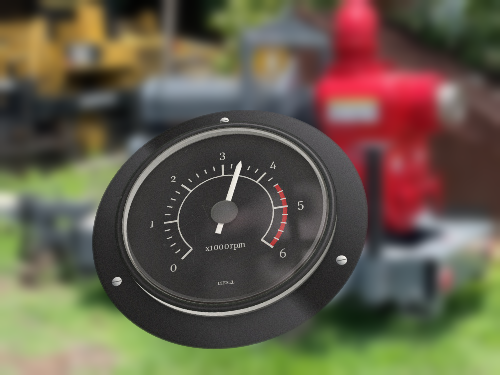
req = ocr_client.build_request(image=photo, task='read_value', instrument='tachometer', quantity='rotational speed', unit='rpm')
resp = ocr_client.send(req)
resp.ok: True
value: 3400 rpm
